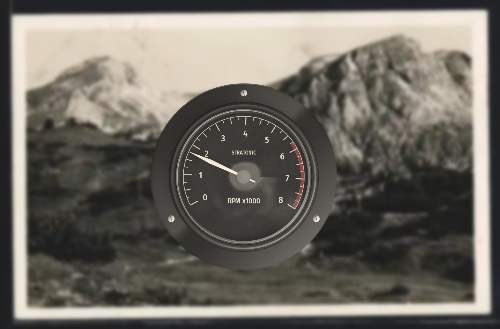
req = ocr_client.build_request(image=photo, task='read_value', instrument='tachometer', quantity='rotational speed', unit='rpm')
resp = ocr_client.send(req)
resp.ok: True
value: 1750 rpm
